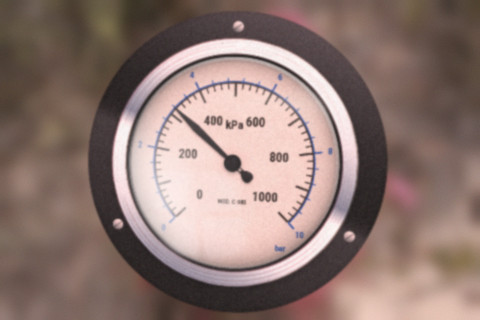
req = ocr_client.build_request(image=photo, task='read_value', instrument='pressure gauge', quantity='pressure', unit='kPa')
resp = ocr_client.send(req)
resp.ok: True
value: 320 kPa
